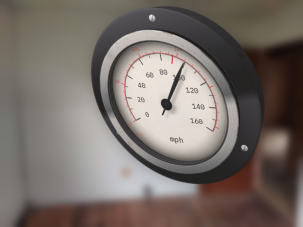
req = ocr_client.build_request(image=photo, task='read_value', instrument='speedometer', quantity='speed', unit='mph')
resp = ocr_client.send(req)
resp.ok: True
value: 100 mph
